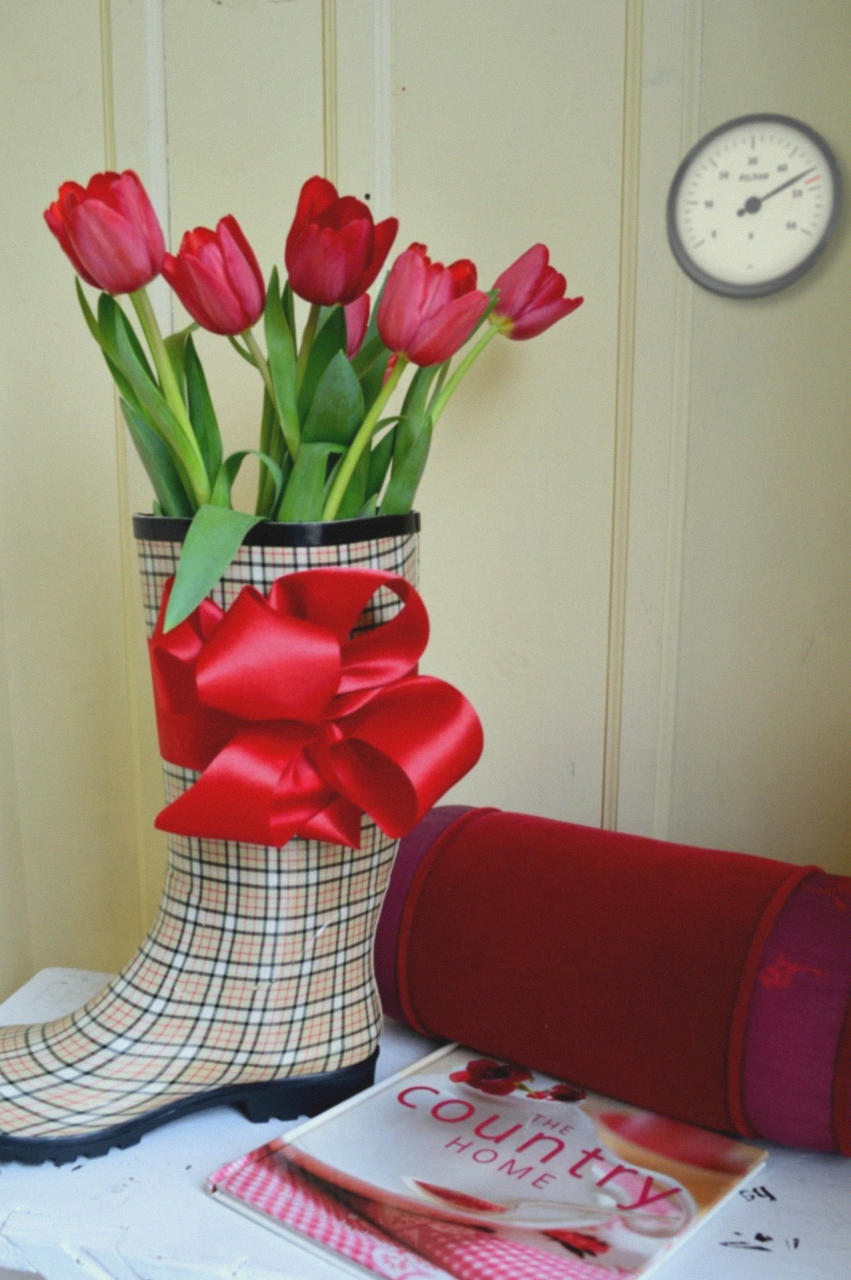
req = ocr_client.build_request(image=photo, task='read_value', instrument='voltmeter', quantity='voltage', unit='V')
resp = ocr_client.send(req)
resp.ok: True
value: 46 V
